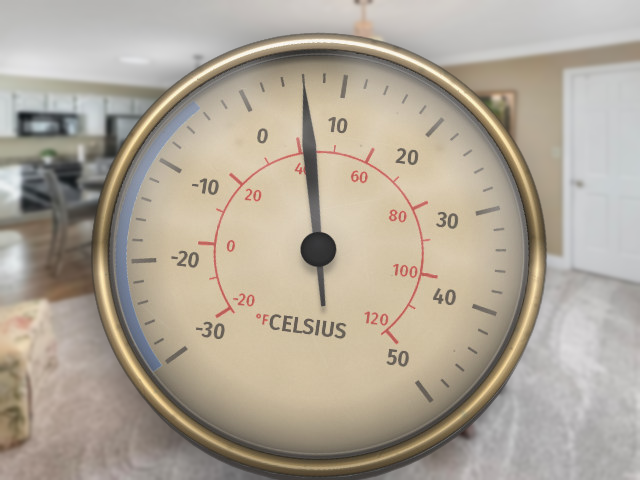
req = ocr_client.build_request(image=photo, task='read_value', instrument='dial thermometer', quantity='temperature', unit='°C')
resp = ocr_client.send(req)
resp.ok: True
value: 6 °C
